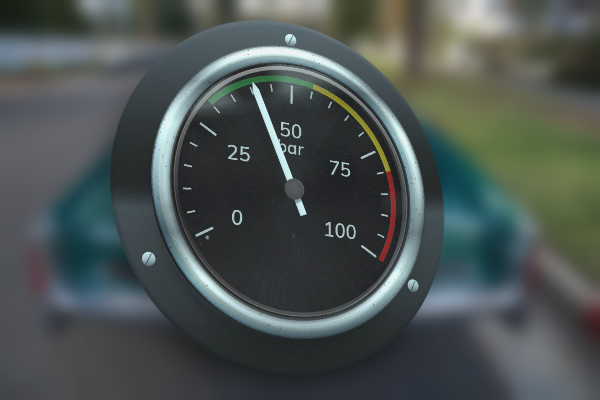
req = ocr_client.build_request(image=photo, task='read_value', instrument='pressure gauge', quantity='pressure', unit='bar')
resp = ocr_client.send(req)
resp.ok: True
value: 40 bar
